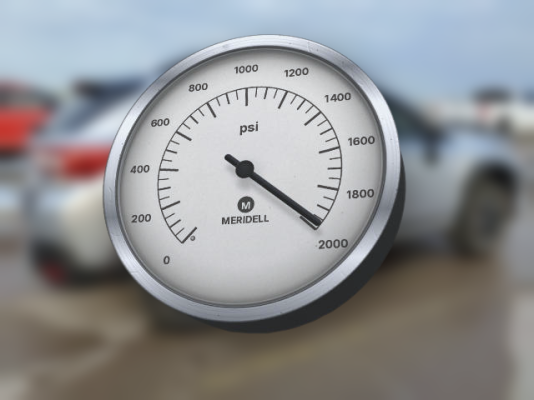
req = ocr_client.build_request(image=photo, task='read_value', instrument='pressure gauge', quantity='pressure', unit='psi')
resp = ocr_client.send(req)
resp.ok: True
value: 1975 psi
